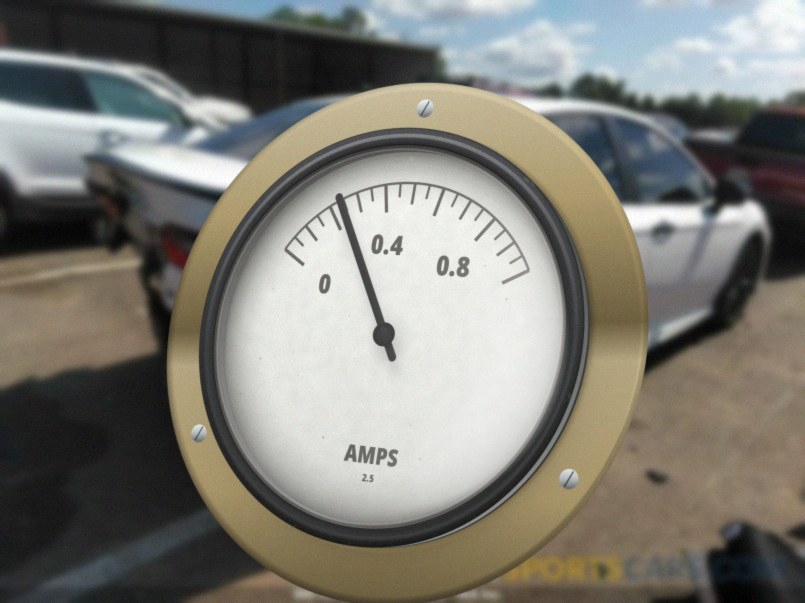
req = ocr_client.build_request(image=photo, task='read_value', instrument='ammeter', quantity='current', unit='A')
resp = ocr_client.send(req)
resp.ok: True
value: 0.25 A
